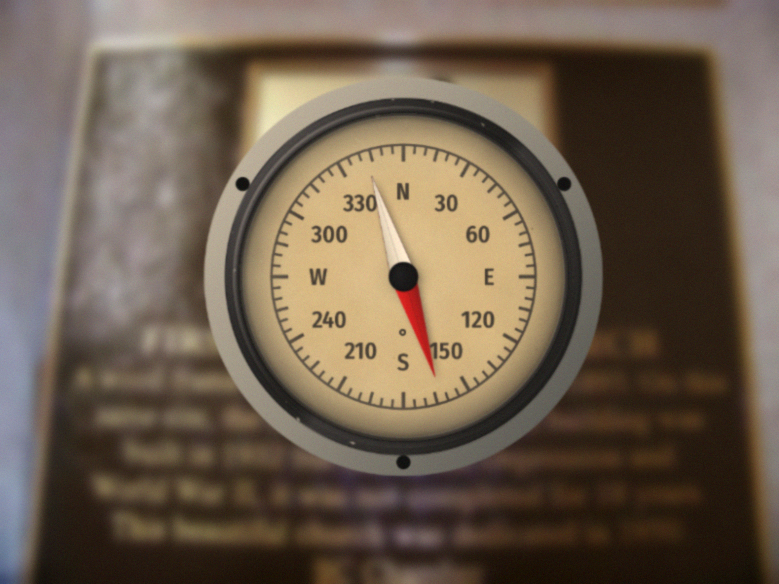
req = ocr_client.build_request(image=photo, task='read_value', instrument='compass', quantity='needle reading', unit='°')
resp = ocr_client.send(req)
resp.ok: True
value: 162.5 °
